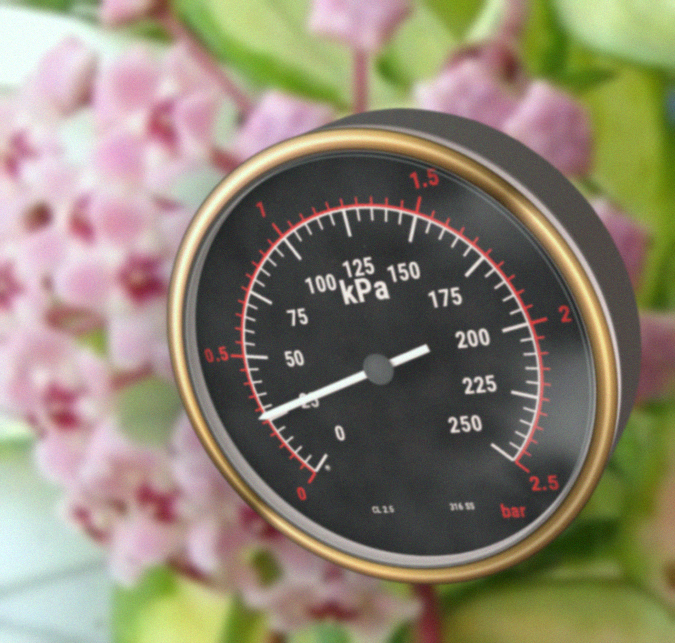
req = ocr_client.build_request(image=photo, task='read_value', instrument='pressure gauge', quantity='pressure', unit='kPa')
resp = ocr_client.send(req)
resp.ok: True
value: 27.5 kPa
